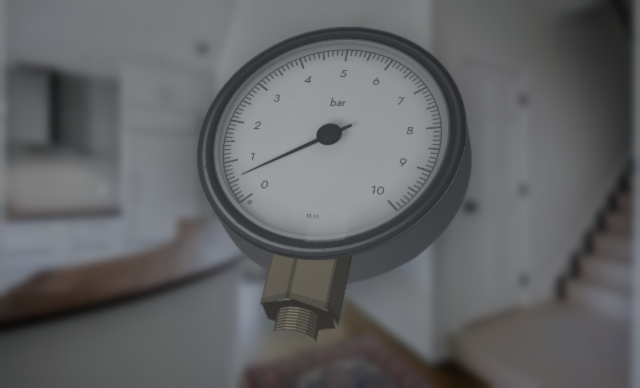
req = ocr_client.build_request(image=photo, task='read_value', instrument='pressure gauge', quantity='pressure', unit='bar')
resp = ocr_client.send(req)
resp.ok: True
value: 0.5 bar
